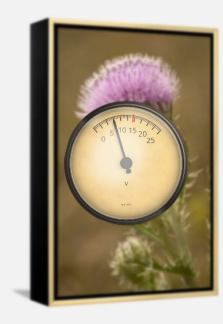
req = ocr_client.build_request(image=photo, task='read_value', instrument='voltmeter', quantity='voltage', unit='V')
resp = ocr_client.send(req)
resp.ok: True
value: 7.5 V
